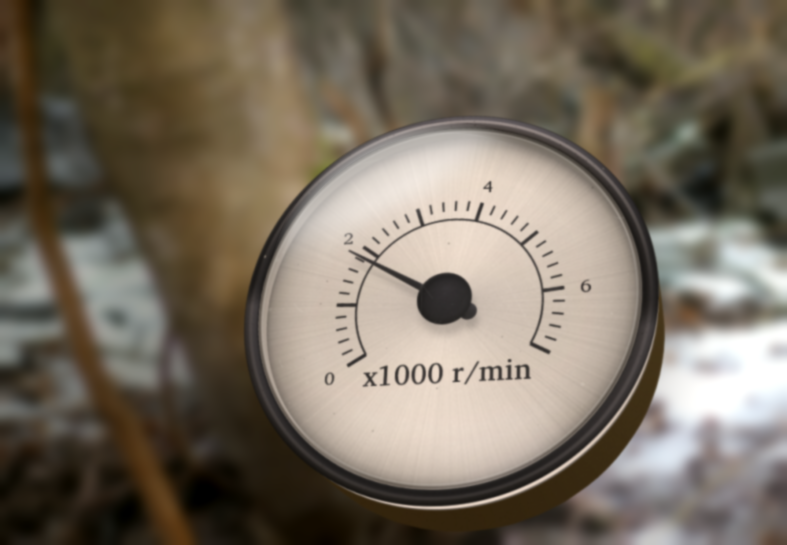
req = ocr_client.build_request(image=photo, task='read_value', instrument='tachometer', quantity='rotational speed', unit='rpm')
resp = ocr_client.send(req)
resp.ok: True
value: 1800 rpm
